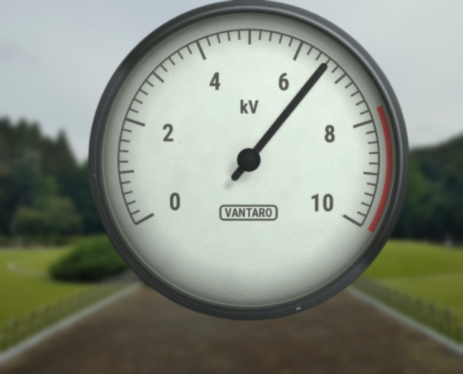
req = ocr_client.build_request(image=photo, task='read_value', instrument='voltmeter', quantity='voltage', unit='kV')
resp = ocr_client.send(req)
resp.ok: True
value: 6.6 kV
